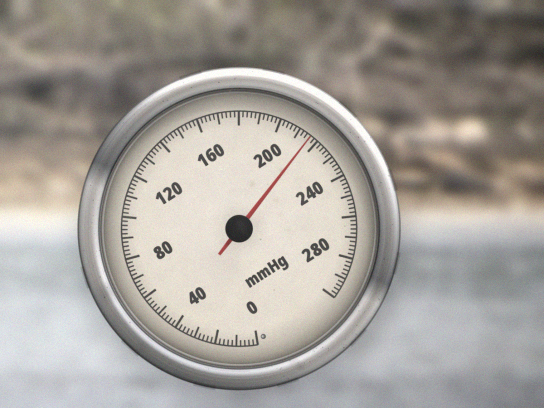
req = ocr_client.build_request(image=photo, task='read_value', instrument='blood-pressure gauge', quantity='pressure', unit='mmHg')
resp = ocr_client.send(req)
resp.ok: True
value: 216 mmHg
